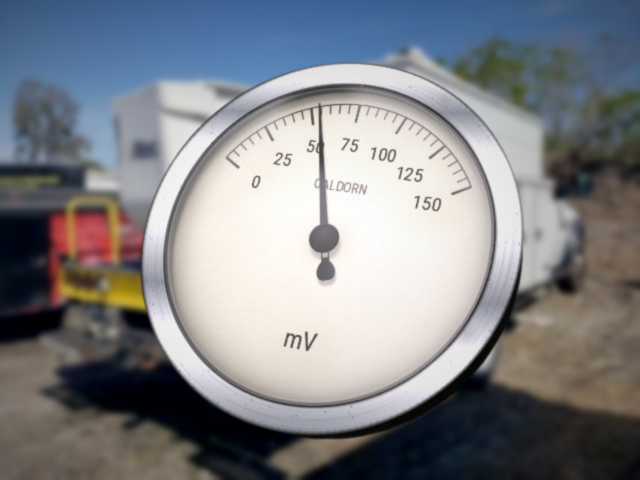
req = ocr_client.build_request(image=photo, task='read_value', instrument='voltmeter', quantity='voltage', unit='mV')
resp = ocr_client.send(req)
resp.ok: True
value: 55 mV
